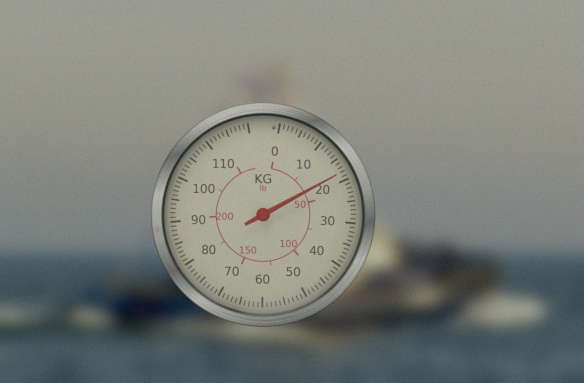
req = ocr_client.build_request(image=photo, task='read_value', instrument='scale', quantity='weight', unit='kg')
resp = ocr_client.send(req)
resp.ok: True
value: 18 kg
